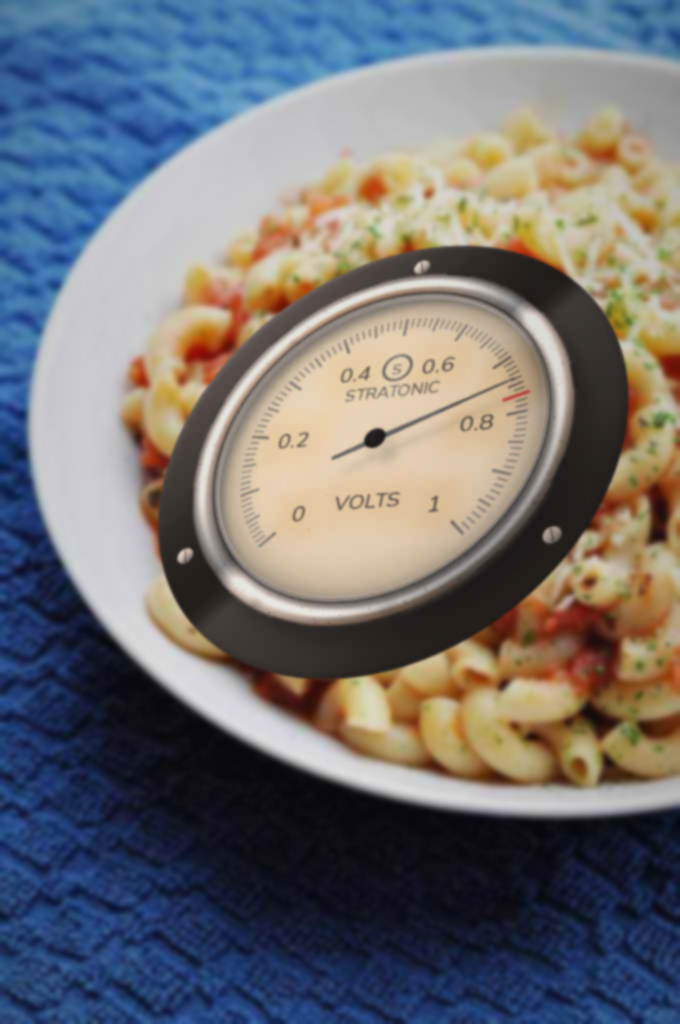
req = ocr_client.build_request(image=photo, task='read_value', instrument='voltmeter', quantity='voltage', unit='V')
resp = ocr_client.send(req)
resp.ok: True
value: 0.75 V
